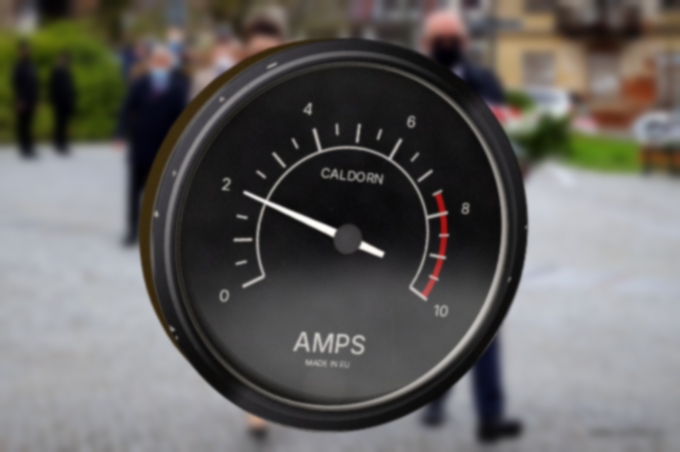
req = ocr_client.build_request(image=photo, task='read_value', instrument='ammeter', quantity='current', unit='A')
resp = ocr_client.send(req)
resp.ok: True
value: 2 A
